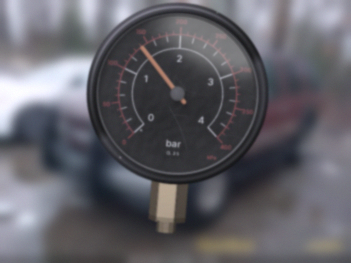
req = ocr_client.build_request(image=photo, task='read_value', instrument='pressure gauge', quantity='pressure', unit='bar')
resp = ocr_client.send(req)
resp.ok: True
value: 1.4 bar
